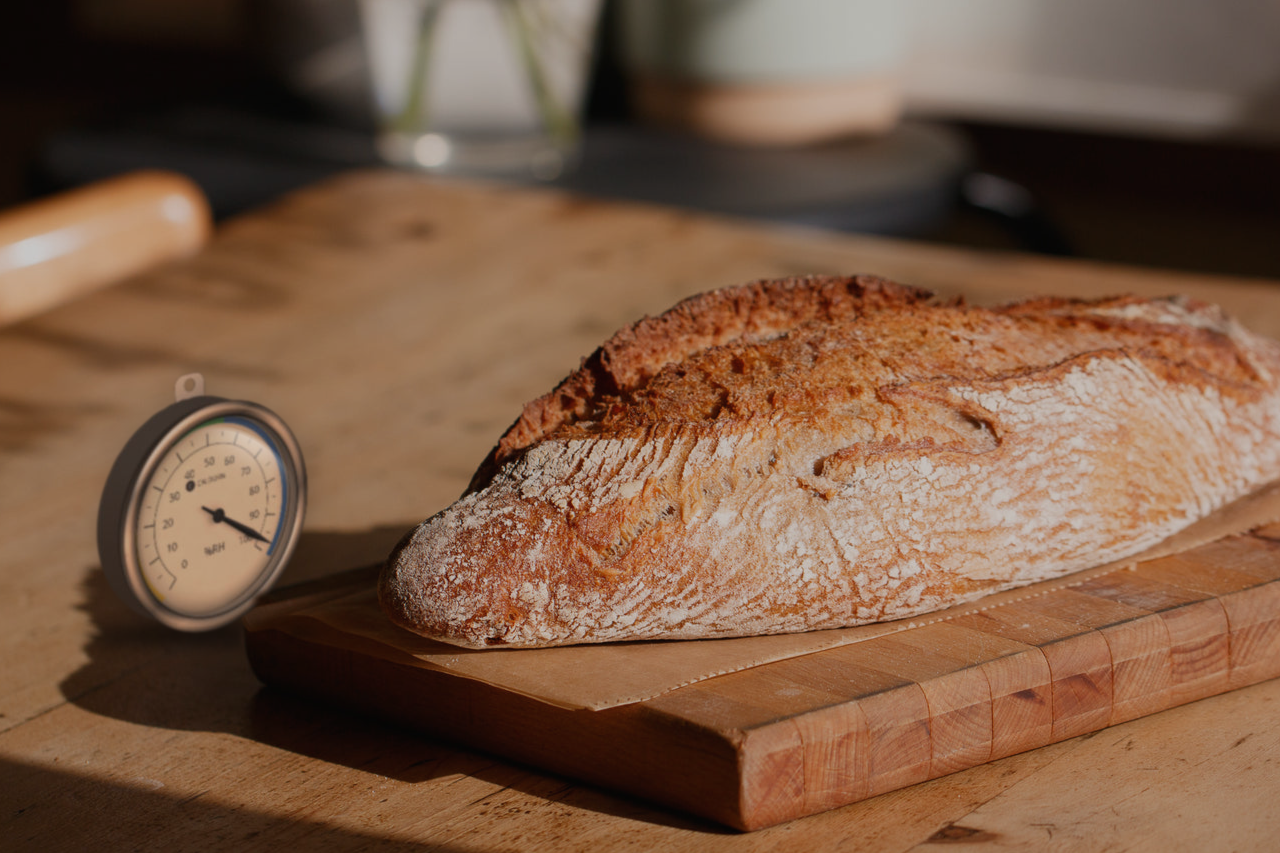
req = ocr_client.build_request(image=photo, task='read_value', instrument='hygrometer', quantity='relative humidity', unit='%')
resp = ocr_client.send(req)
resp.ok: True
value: 97.5 %
